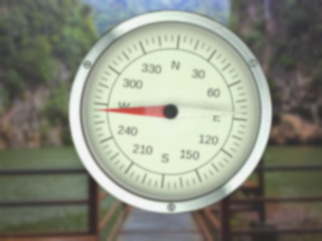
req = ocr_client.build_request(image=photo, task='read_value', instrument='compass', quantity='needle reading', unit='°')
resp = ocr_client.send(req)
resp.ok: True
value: 265 °
